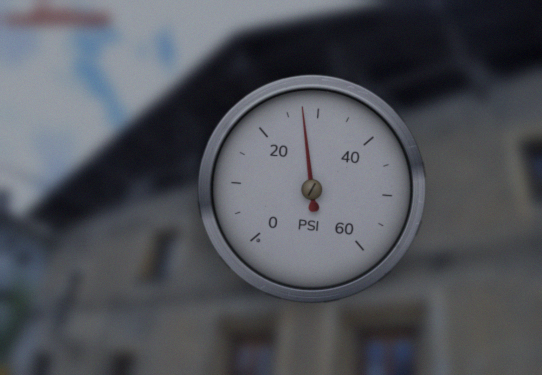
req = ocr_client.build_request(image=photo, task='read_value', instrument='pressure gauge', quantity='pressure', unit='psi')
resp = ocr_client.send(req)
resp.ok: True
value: 27.5 psi
